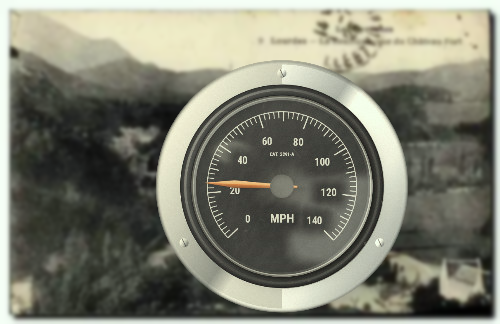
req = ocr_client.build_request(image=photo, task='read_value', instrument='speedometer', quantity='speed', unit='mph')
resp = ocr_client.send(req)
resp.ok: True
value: 24 mph
